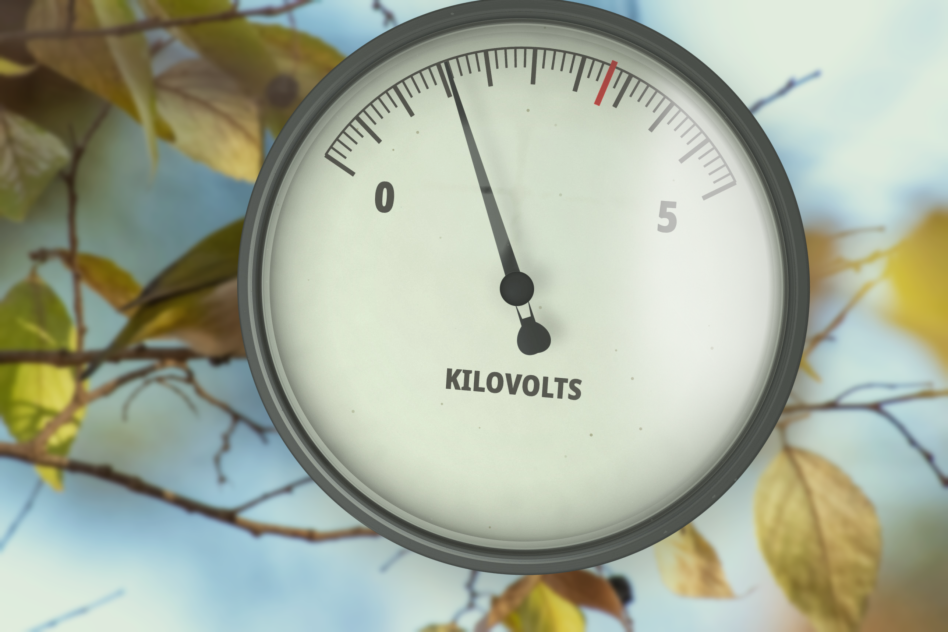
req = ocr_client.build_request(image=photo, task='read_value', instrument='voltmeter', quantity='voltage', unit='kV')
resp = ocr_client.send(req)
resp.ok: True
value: 1.6 kV
